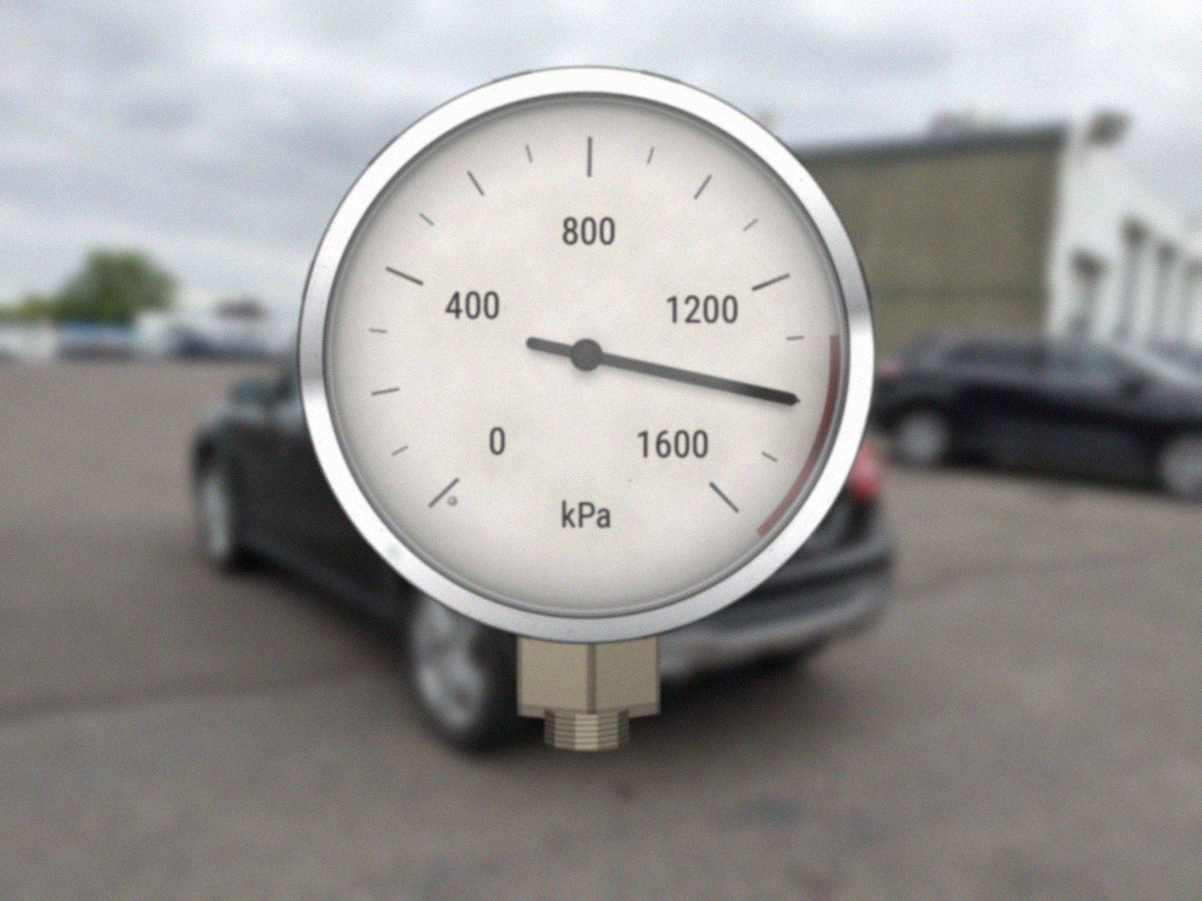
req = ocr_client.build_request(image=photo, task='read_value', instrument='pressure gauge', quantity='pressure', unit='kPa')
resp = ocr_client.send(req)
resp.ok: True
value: 1400 kPa
